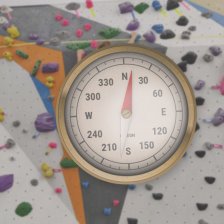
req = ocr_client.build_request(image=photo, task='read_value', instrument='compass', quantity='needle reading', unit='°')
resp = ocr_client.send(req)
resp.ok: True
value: 10 °
